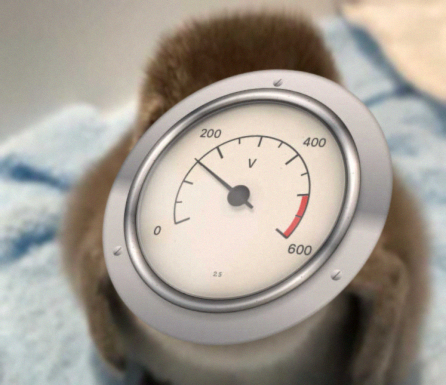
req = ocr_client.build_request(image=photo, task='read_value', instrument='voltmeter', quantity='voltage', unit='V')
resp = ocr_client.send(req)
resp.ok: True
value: 150 V
